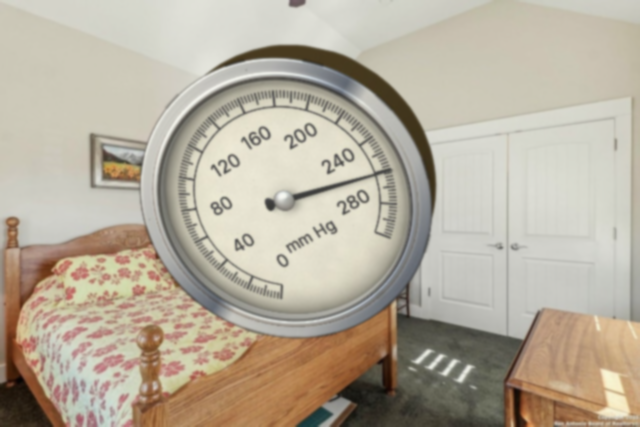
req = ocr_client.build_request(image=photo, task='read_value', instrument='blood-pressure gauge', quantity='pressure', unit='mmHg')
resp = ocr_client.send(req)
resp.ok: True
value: 260 mmHg
